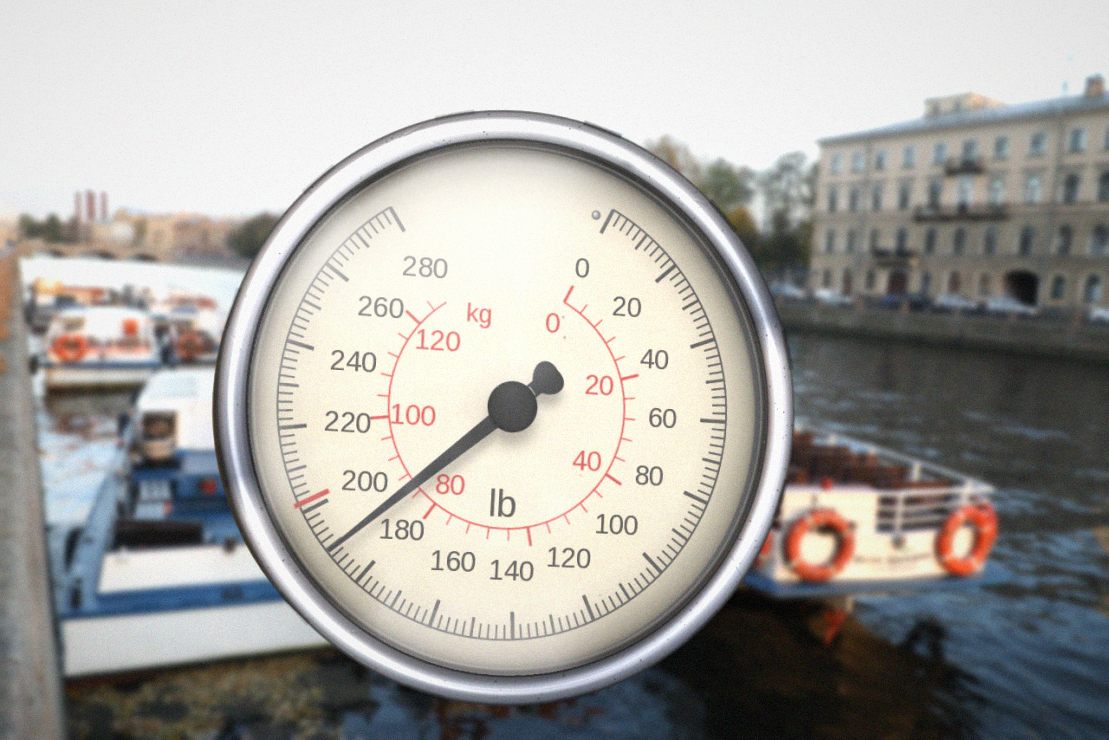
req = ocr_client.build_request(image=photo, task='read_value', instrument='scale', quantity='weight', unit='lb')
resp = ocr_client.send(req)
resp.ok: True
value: 190 lb
